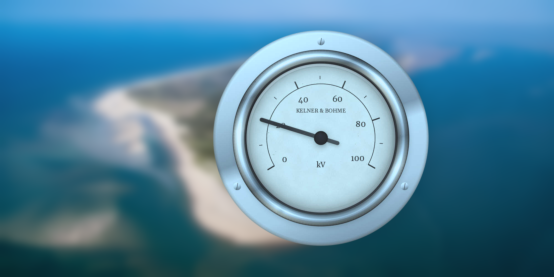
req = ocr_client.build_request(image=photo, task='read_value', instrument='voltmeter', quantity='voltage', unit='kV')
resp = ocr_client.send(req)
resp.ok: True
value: 20 kV
